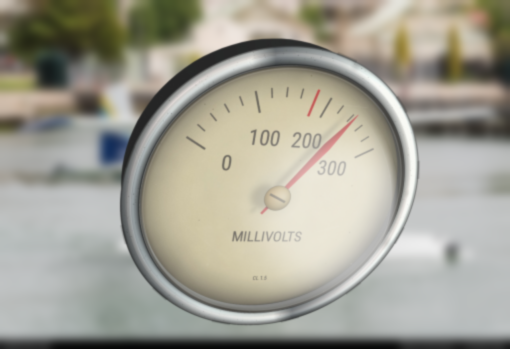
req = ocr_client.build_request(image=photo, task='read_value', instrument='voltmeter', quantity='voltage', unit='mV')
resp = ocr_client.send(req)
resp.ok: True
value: 240 mV
